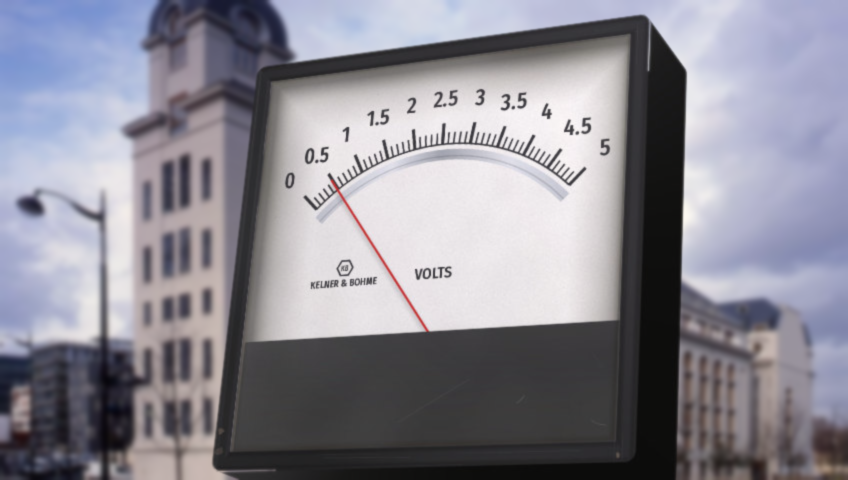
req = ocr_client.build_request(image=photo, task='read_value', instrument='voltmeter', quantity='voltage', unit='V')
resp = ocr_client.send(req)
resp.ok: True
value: 0.5 V
